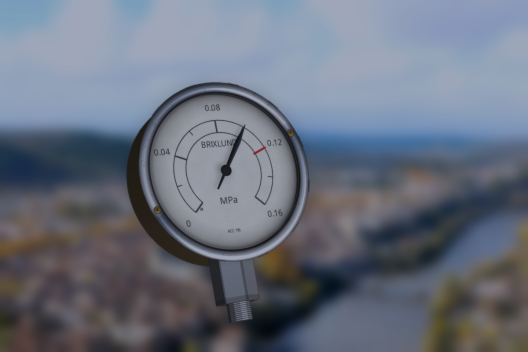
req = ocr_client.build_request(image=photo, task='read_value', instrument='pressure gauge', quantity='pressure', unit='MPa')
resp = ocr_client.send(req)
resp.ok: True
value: 0.1 MPa
